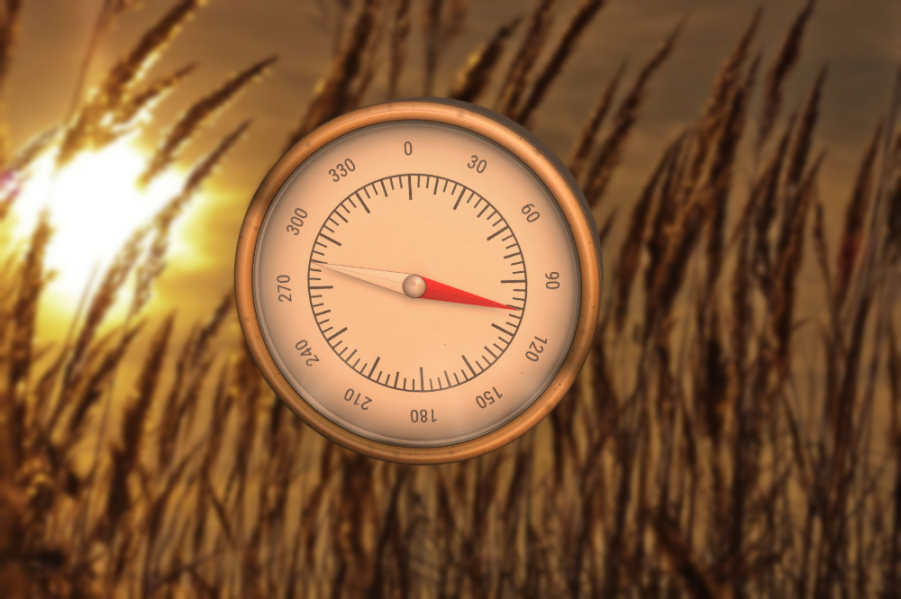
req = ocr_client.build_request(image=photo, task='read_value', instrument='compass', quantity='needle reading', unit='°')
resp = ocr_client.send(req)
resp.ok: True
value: 105 °
